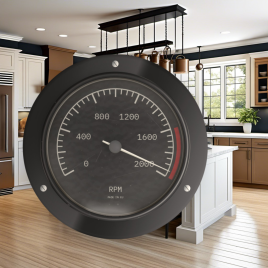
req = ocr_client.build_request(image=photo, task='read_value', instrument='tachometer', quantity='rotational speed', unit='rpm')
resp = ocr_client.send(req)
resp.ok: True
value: 1950 rpm
